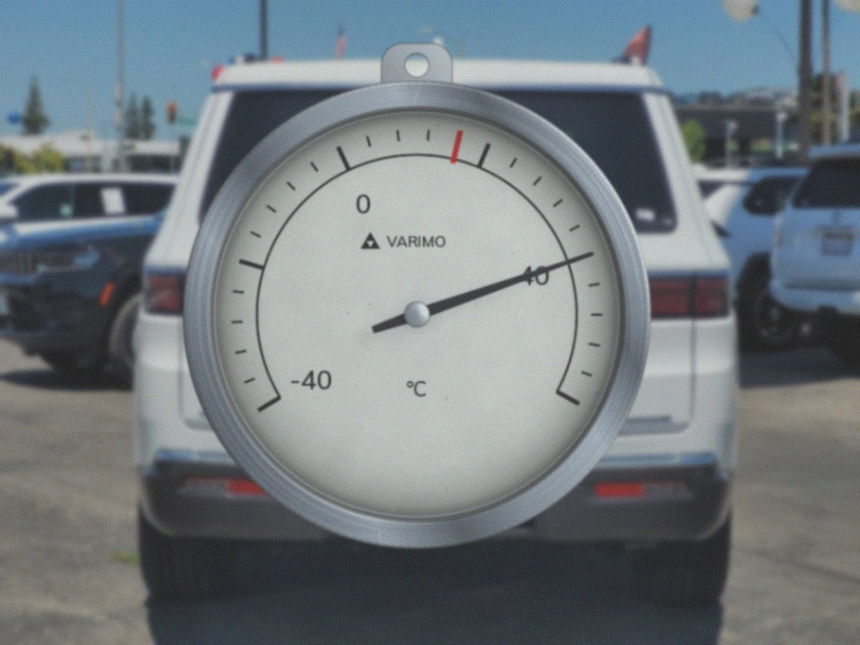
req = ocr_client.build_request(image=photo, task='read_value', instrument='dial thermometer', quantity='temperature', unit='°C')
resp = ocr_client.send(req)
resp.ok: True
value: 40 °C
